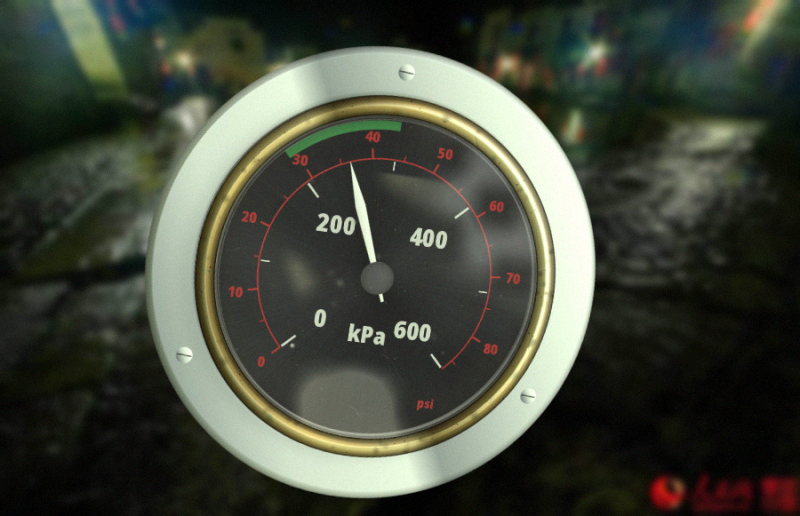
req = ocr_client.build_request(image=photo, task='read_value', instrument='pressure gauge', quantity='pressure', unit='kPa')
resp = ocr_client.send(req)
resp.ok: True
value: 250 kPa
